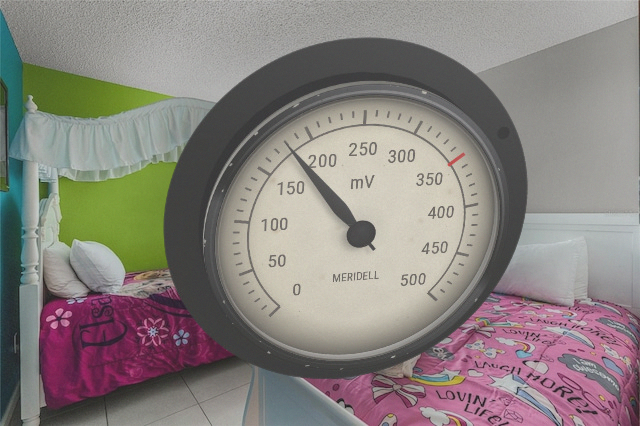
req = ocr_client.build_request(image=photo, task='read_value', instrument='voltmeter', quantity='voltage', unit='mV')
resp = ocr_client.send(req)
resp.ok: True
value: 180 mV
